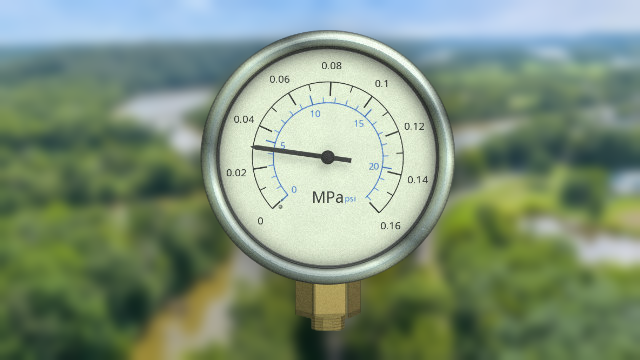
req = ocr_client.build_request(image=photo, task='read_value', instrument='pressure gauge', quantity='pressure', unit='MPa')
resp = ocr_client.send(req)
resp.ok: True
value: 0.03 MPa
